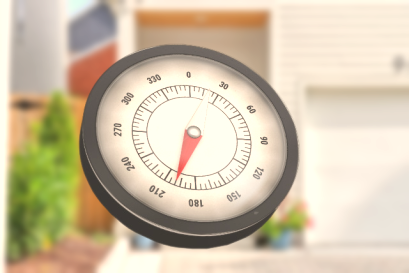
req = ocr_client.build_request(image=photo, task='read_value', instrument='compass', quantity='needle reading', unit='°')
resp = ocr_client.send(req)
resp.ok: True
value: 200 °
